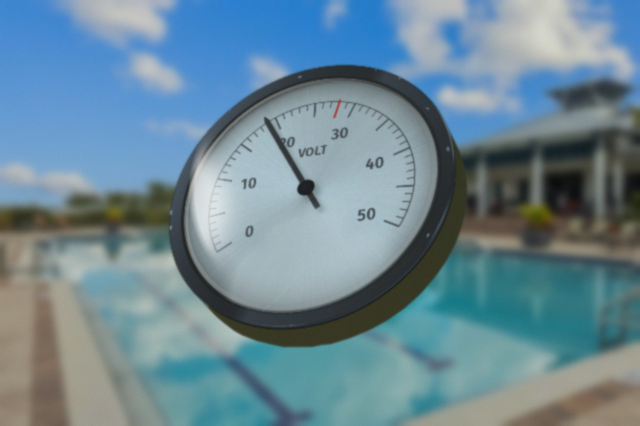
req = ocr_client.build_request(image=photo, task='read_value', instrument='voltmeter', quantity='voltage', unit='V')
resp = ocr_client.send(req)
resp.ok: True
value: 19 V
